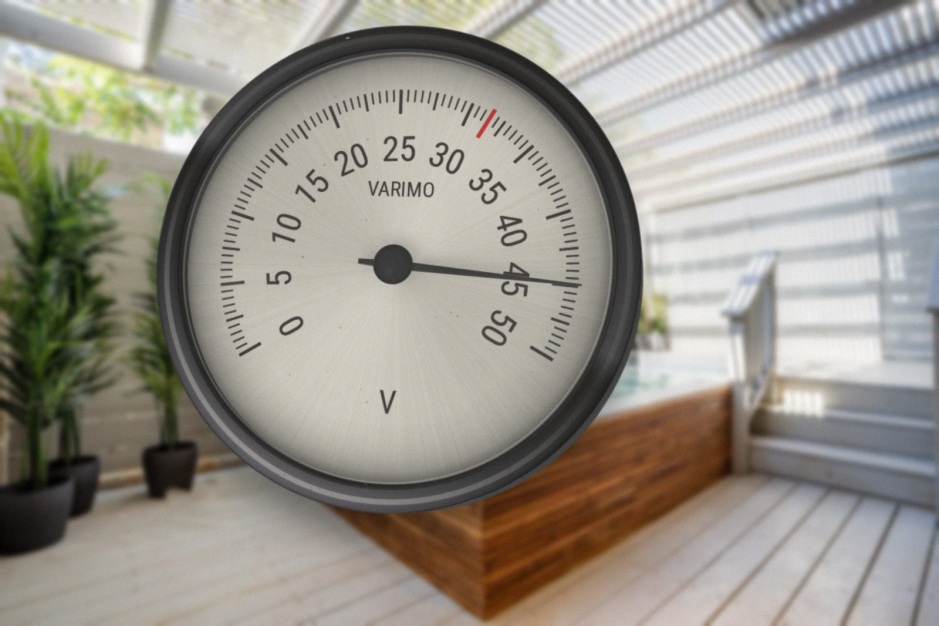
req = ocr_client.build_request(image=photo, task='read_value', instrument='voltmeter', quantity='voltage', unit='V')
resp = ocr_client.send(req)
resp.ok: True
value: 45 V
